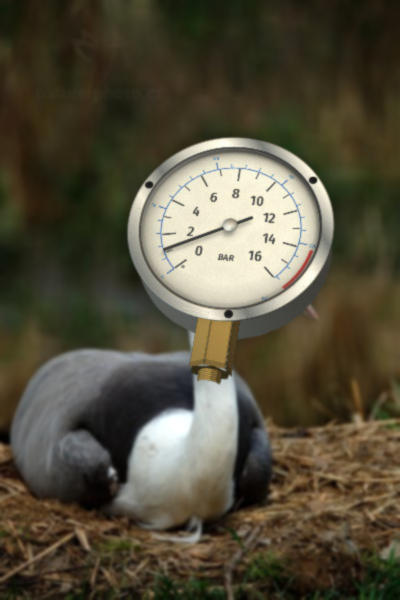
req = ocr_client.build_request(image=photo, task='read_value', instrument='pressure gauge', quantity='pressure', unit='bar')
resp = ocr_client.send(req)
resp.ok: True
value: 1 bar
